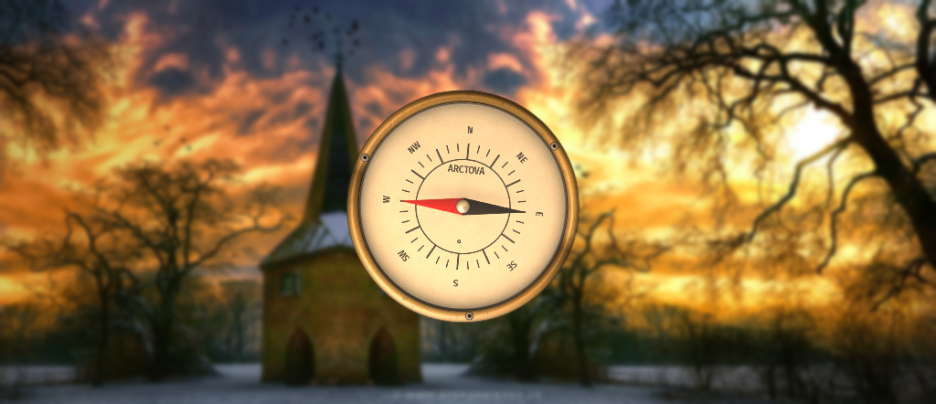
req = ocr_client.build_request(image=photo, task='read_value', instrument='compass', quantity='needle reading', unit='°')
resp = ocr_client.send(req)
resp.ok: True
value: 270 °
